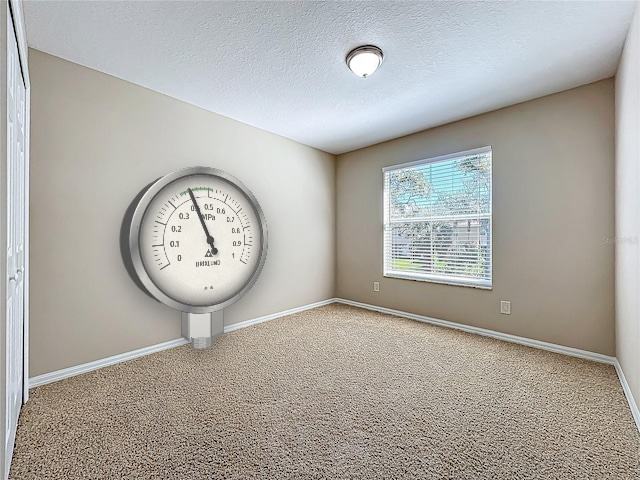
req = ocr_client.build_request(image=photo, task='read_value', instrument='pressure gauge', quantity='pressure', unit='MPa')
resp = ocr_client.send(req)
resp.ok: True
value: 0.4 MPa
